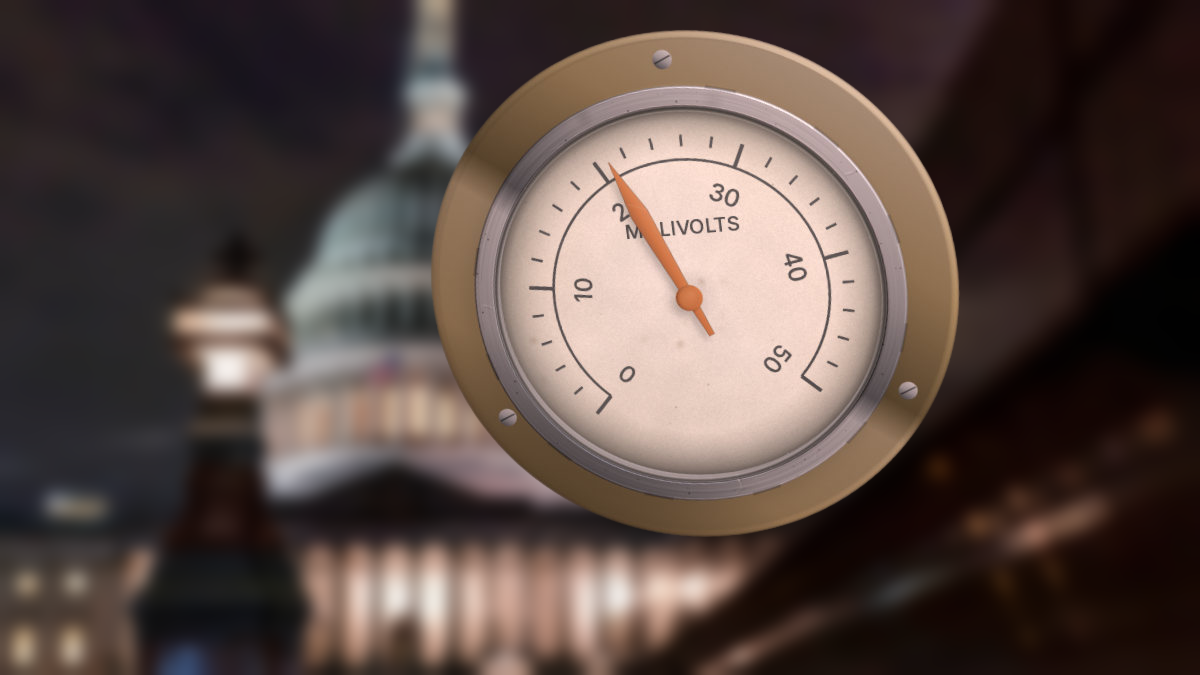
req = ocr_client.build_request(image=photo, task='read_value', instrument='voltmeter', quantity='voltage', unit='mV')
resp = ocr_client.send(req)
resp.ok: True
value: 21 mV
